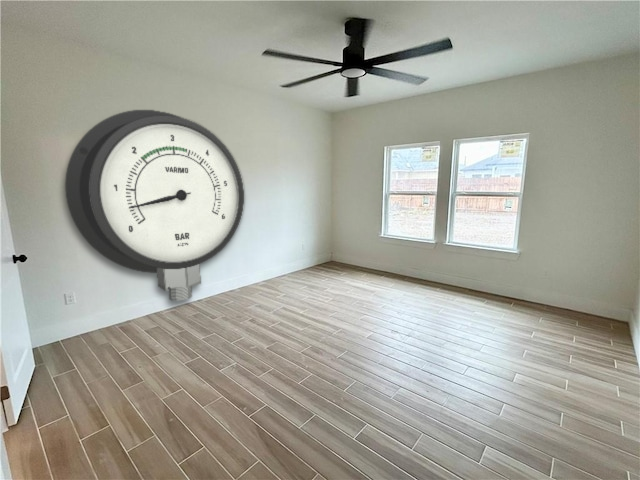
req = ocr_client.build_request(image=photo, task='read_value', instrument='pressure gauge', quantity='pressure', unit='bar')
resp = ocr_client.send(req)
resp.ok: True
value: 0.5 bar
